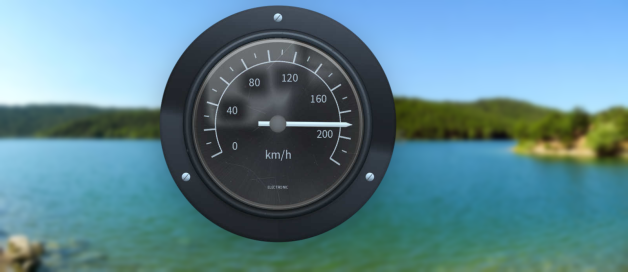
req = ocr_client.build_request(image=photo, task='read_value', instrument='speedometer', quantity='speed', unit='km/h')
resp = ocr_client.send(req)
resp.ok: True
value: 190 km/h
